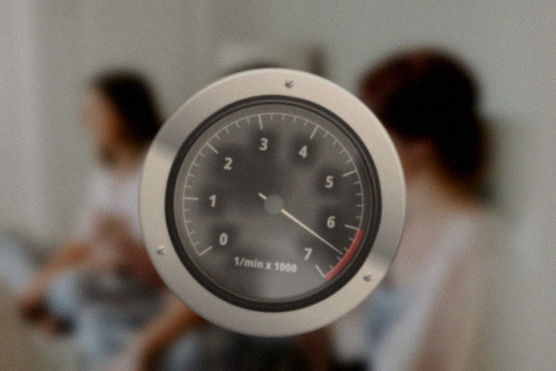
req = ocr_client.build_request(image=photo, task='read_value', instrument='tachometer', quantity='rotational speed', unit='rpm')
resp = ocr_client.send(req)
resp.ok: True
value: 6500 rpm
